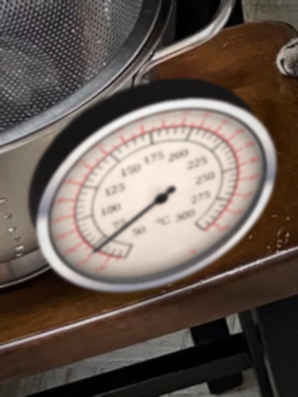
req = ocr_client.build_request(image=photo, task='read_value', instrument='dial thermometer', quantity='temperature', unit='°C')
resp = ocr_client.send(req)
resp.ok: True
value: 75 °C
